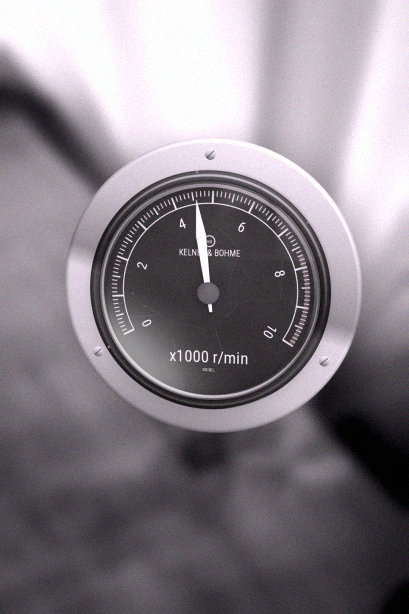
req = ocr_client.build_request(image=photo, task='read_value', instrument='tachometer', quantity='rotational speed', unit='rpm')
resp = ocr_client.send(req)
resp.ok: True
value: 4600 rpm
